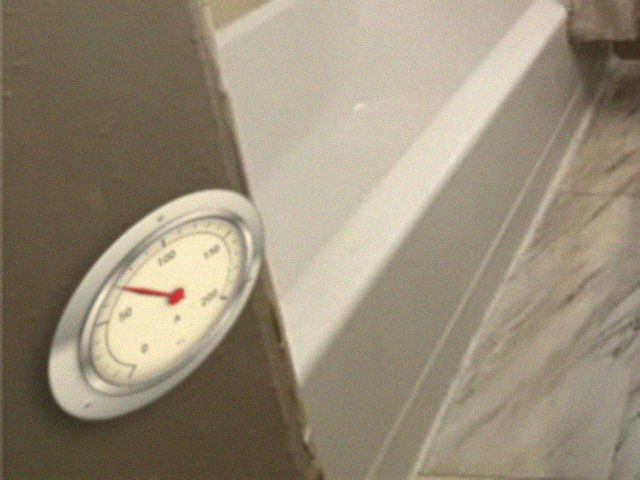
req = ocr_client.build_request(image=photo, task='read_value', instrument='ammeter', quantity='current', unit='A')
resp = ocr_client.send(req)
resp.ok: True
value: 70 A
